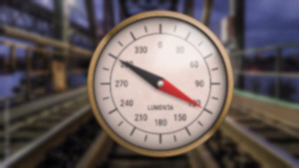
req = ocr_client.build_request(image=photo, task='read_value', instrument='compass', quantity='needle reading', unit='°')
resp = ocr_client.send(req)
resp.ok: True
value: 120 °
